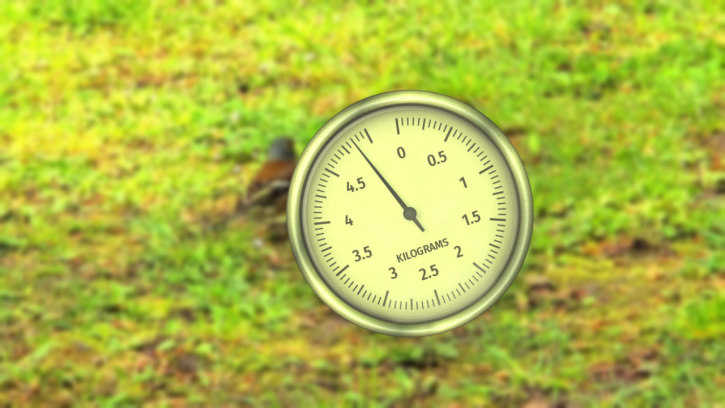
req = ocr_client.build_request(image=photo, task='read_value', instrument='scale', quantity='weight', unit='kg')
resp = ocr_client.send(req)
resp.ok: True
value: 4.85 kg
